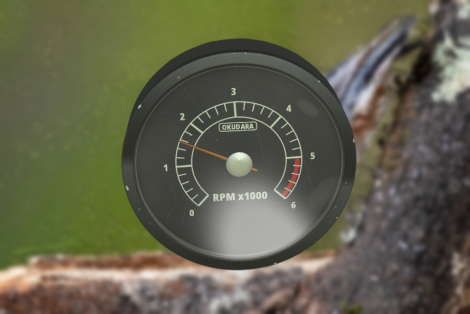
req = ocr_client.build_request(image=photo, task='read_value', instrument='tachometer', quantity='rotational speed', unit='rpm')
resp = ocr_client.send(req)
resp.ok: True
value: 1600 rpm
